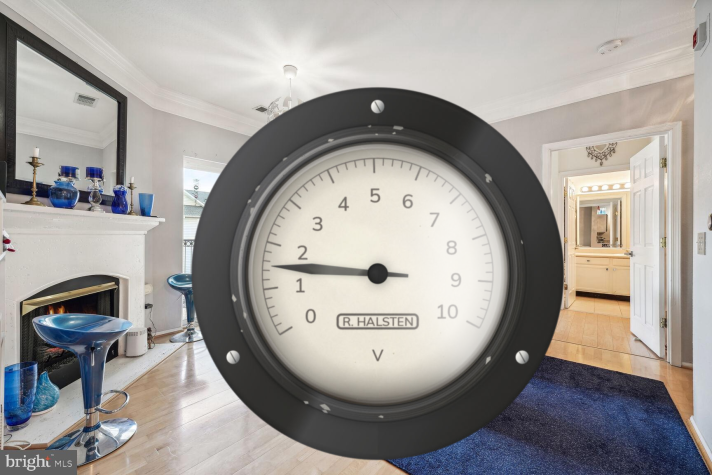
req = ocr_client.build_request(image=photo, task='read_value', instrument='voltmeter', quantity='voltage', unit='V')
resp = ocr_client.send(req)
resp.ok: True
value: 1.5 V
